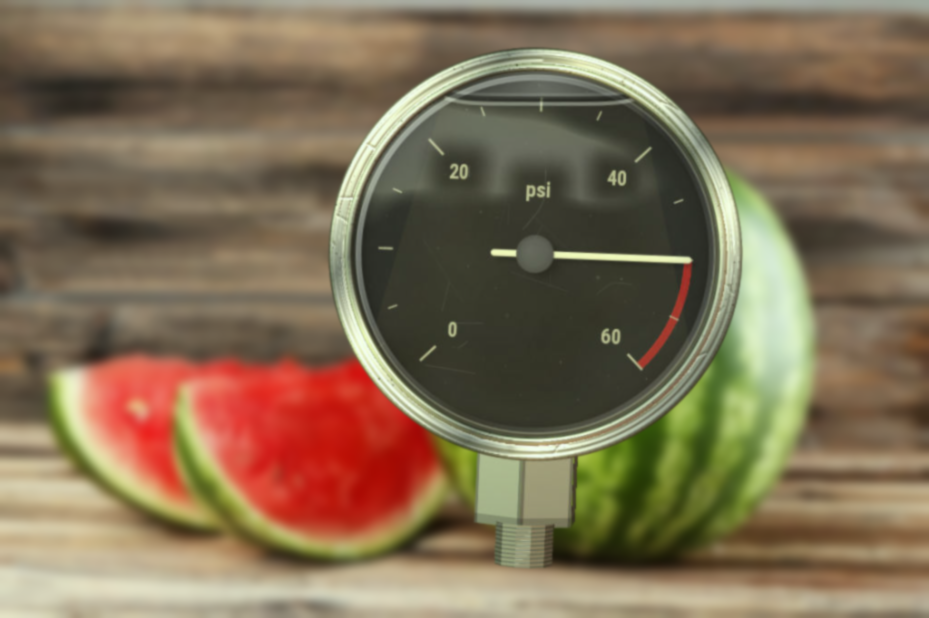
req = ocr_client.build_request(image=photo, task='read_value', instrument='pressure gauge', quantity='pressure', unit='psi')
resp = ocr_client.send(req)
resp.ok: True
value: 50 psi
